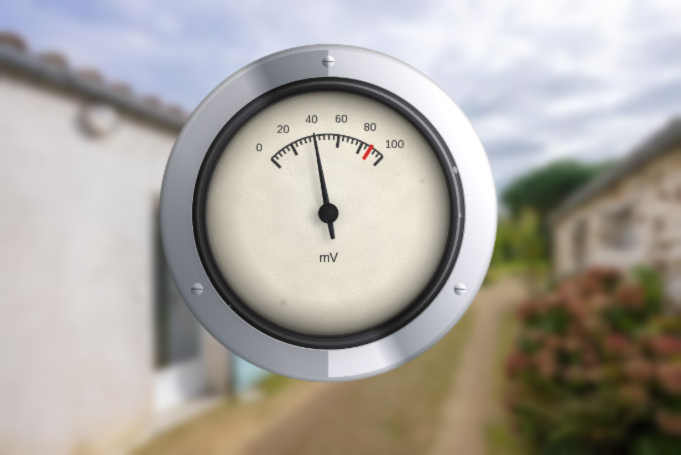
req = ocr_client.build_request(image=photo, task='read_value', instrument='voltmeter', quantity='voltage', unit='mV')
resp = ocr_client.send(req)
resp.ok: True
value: 40 mV
